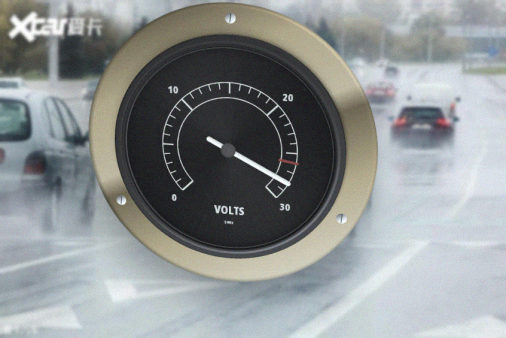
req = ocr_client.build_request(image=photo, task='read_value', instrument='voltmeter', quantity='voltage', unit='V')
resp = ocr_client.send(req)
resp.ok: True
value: 28 V
